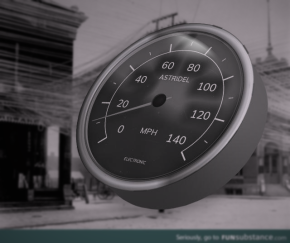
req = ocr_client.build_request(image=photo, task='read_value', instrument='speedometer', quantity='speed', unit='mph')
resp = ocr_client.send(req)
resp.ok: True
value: 10 mph
